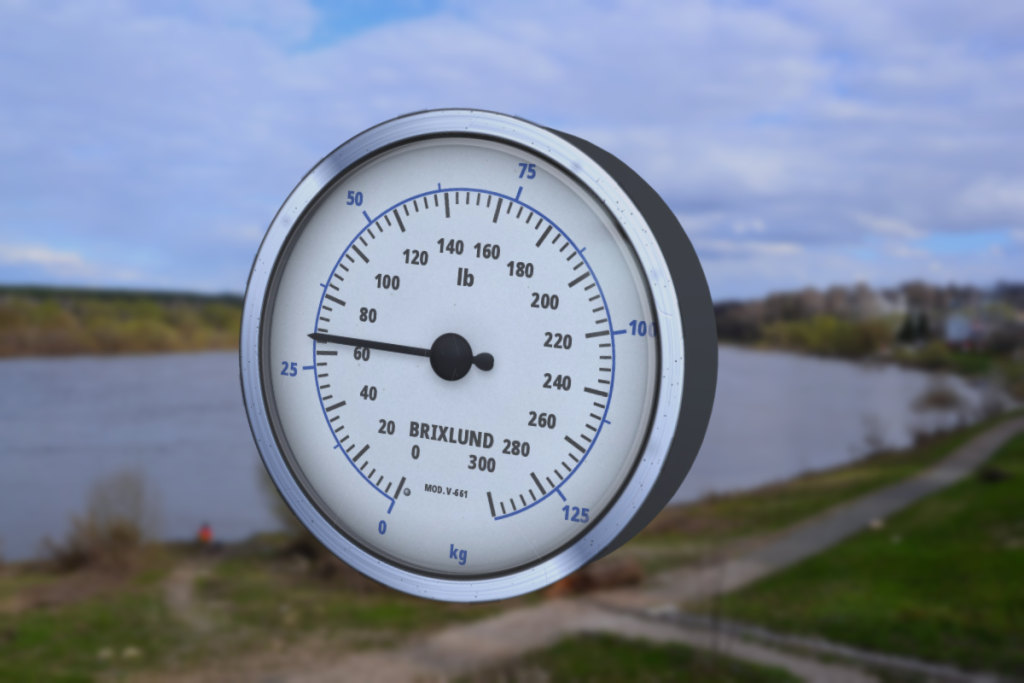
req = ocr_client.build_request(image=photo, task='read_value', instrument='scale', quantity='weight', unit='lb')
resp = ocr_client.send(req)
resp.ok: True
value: 66 lb
